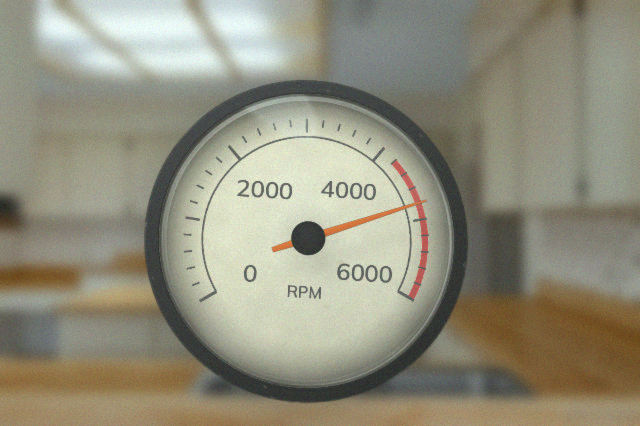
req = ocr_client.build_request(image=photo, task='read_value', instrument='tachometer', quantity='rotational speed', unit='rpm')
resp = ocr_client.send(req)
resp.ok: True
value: 4800 rpm
